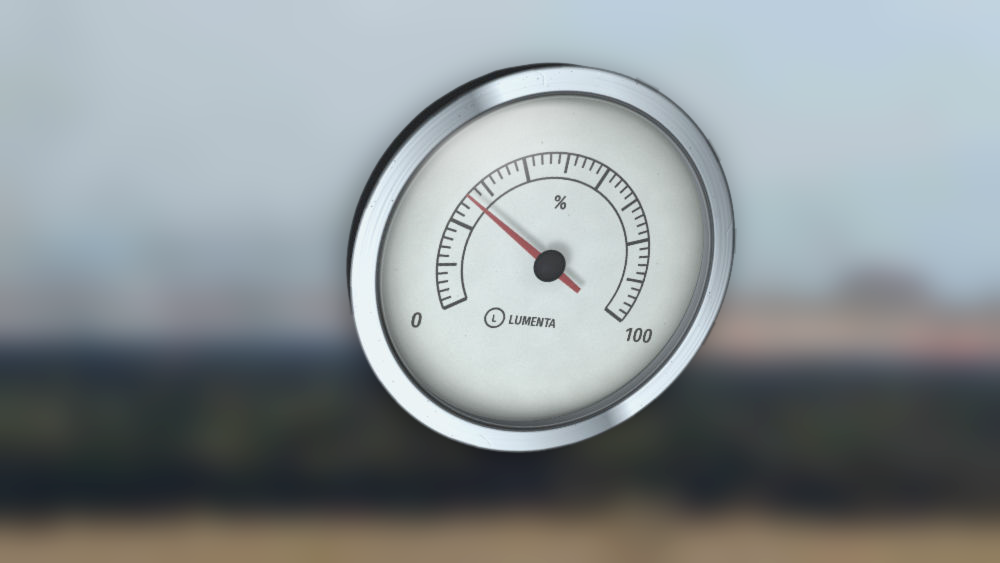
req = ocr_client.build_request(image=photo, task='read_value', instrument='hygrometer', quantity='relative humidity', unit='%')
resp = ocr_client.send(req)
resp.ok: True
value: 26 %
